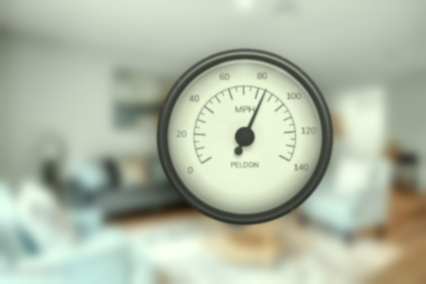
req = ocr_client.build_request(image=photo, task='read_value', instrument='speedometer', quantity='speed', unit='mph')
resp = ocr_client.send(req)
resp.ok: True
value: 85 mph
